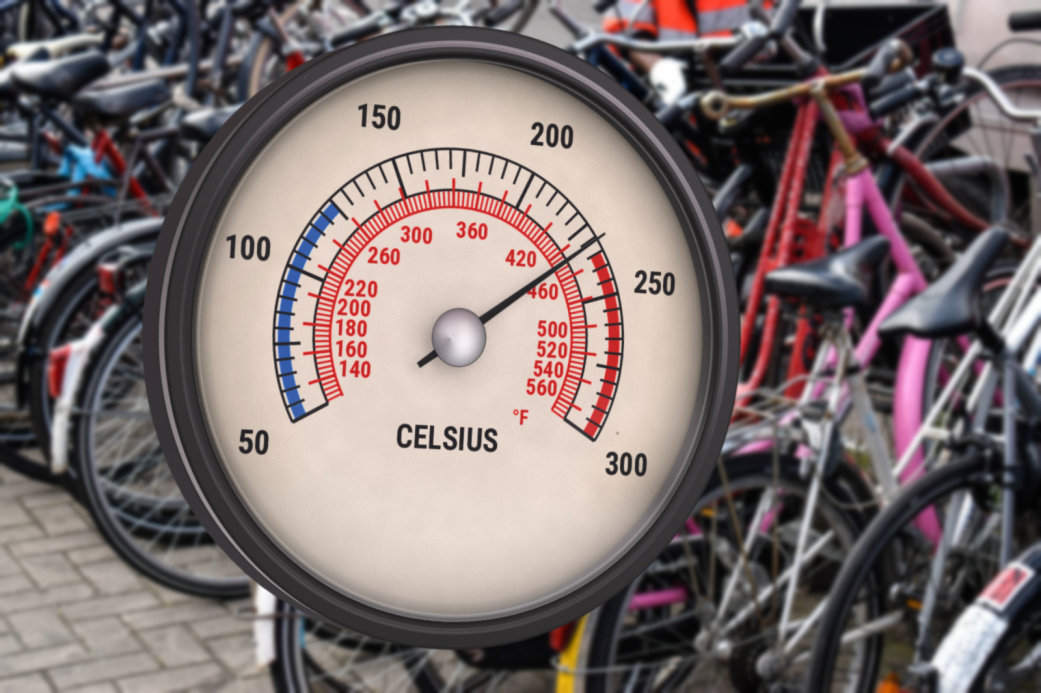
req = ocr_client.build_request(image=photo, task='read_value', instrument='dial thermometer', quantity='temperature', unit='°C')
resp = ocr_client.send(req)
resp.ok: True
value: 230 °C
